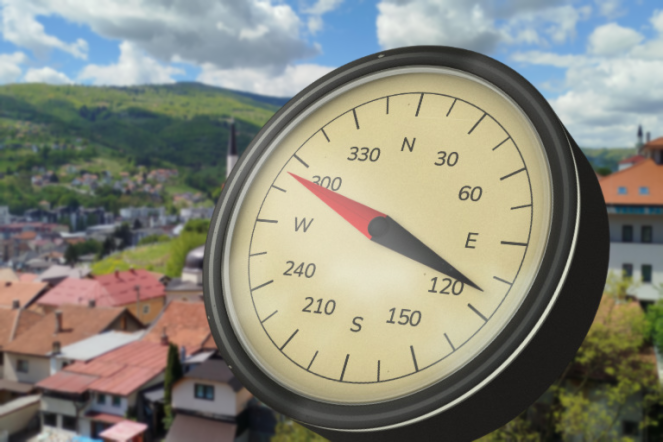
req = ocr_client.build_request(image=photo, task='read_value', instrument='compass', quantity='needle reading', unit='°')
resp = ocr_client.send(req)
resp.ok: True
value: 292.5 °
